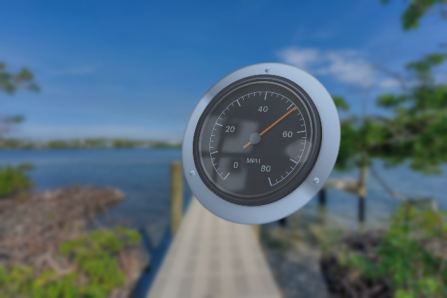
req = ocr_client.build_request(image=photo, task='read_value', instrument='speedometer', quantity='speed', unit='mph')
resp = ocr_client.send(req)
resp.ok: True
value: 52 mph
